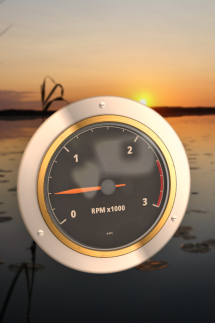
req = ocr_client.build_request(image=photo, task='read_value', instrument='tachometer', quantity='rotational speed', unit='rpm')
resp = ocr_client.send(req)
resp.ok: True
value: 400 rpm
